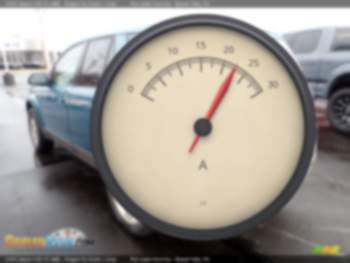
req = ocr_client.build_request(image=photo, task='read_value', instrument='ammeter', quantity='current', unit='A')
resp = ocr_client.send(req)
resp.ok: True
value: 22.5 A
